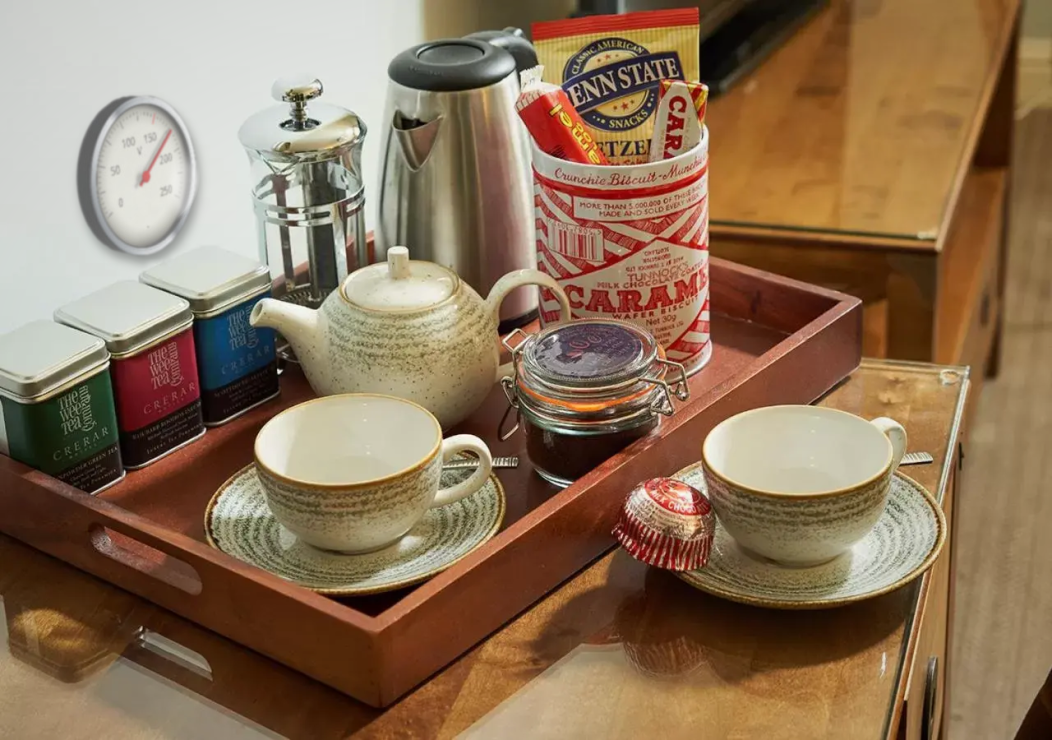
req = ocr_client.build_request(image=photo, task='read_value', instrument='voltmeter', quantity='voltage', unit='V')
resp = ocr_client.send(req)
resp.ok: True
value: 175 V
